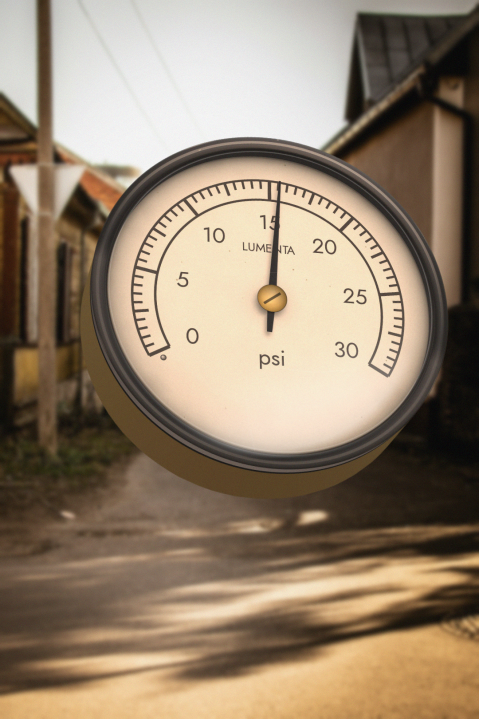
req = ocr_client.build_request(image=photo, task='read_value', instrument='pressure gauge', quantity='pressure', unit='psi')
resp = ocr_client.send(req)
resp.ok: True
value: 15.5 psi
